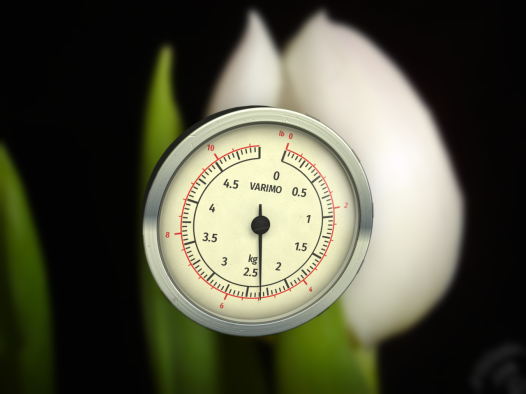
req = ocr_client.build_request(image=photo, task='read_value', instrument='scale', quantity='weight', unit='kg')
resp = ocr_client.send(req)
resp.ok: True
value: 2.35 kg
